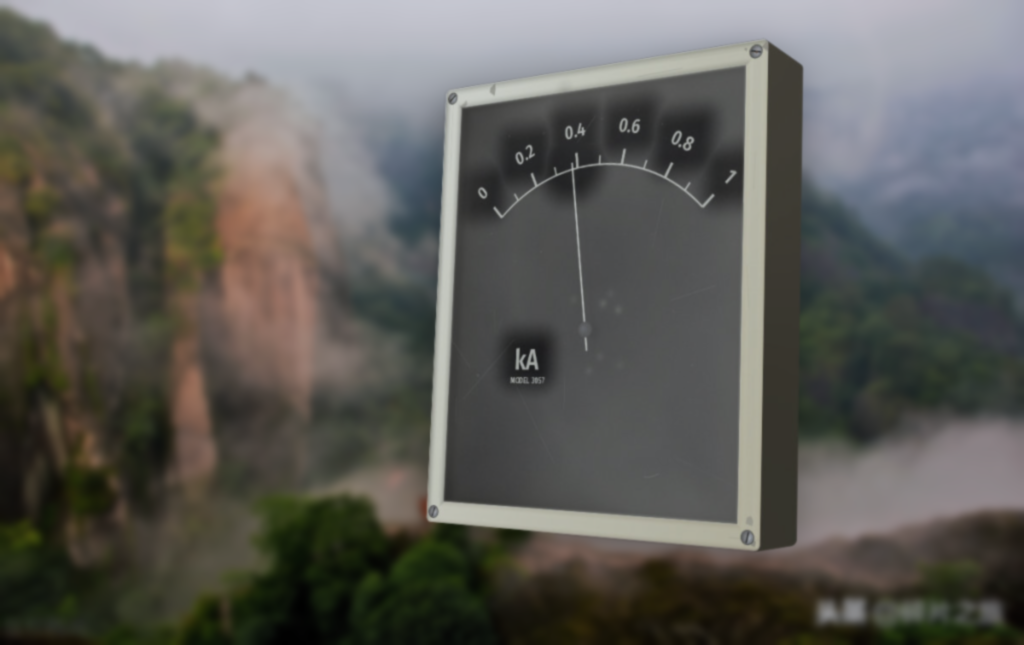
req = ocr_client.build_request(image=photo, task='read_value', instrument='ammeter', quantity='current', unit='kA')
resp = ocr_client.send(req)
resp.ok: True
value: 0.4 kA
